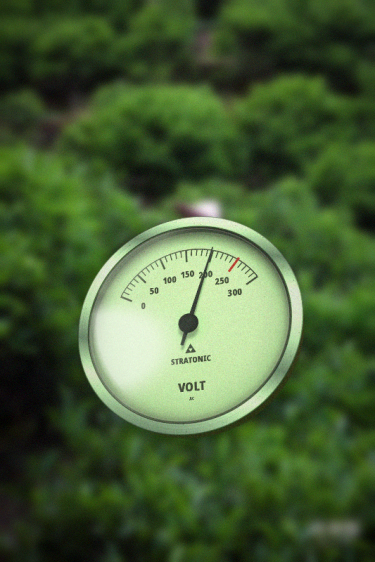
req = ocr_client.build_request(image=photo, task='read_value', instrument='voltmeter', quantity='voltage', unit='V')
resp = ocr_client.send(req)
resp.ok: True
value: 200 V
